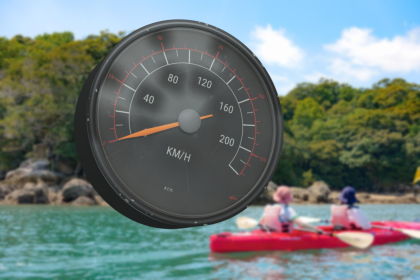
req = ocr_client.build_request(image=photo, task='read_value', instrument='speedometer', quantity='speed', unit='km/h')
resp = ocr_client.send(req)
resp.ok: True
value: 0 km/h
